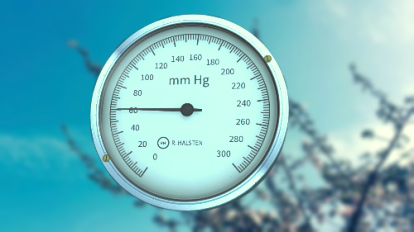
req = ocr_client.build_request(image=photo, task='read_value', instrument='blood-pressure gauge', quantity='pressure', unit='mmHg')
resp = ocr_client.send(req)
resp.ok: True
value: 60 mmHg
